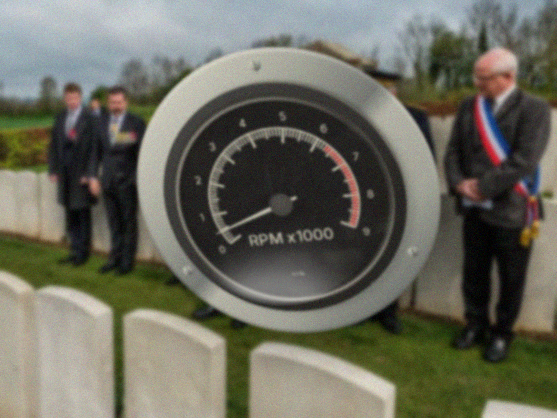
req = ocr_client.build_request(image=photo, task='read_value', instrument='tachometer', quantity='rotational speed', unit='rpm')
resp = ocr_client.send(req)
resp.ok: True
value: 500 rpm
